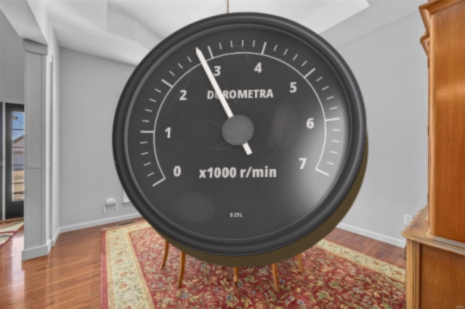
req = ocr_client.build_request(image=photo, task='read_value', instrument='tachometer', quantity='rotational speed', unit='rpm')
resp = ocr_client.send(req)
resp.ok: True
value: 2800 rpm
